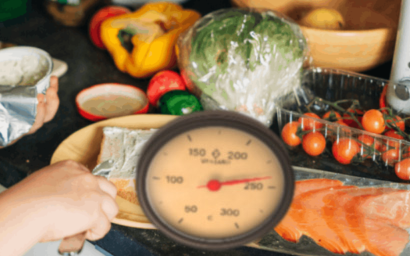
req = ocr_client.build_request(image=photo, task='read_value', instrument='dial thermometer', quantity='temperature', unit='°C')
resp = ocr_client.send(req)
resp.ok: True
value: 237.5 °C
